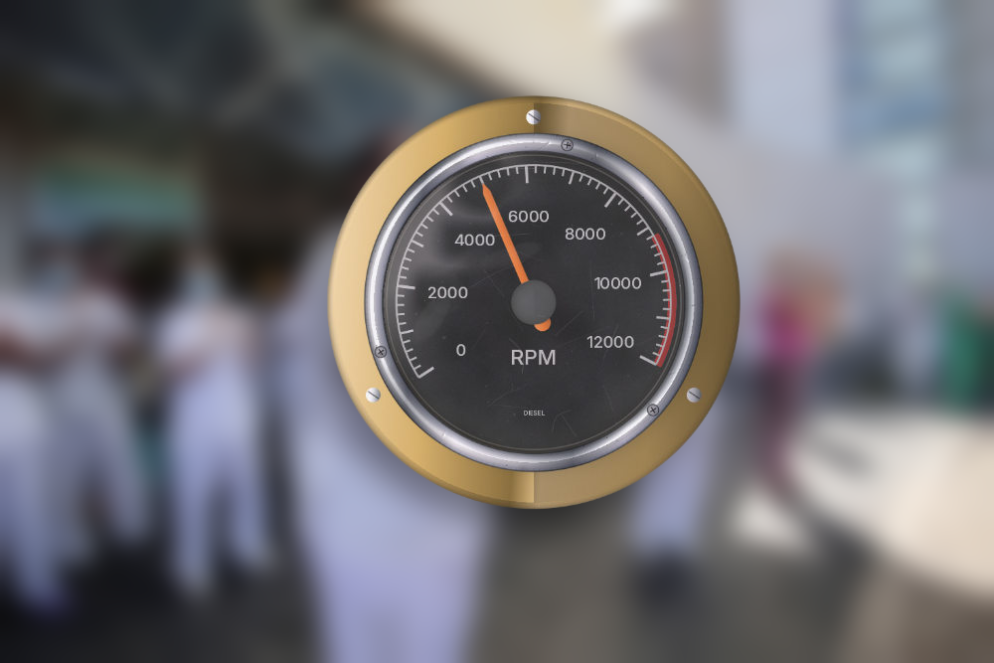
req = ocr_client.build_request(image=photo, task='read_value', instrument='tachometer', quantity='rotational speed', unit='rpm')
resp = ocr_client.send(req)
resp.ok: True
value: 5000 rpm
